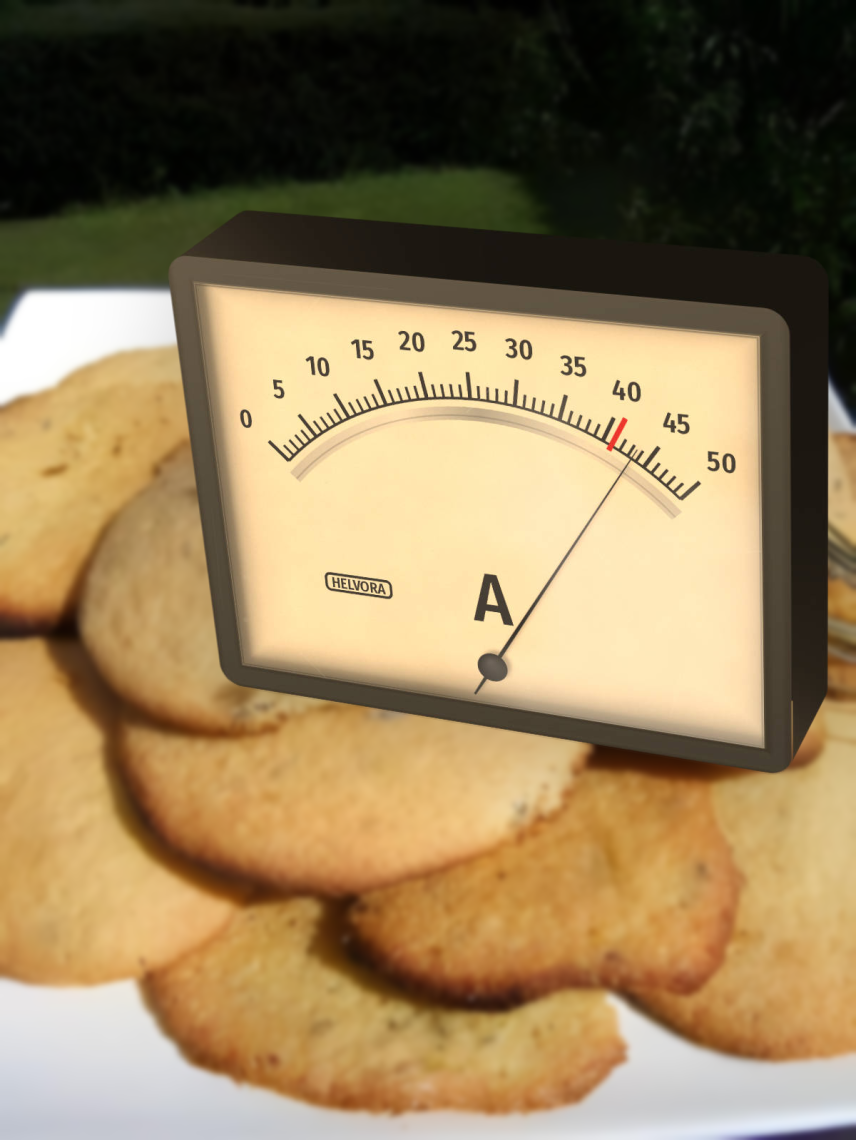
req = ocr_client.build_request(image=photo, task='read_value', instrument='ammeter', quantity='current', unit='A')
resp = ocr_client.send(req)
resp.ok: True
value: 43.5 A
